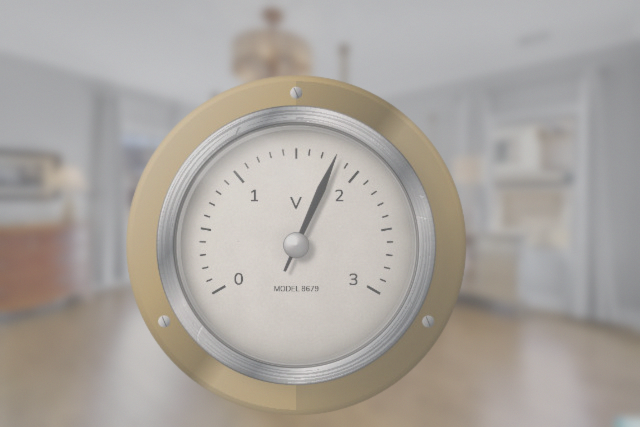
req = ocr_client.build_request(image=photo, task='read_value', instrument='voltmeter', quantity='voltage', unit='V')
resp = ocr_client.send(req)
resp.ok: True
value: 1.8 V
